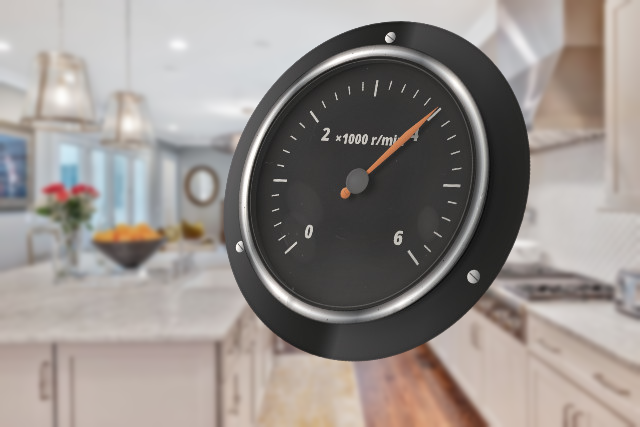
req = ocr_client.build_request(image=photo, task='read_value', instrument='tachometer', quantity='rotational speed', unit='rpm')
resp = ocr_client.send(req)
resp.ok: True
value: 4000 rpm
